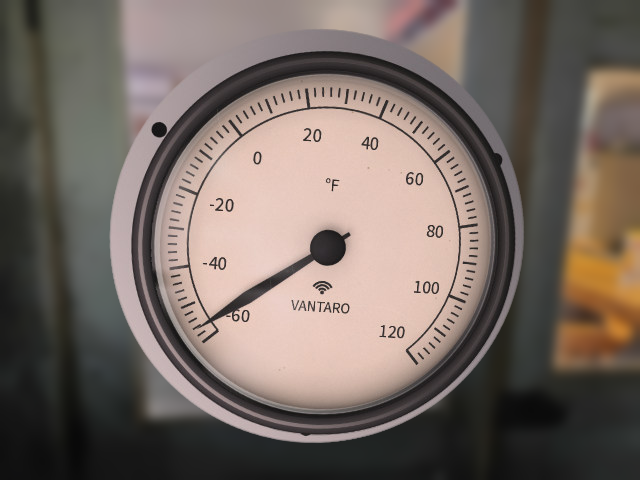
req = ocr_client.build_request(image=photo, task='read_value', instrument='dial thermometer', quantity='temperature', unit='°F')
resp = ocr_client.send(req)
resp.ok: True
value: -56 °F
